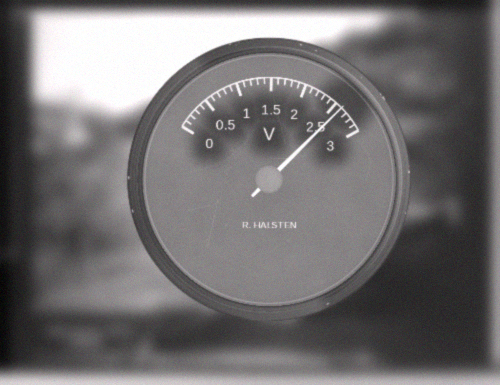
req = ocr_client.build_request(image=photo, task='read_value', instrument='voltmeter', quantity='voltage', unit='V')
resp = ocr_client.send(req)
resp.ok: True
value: 2.6 V
